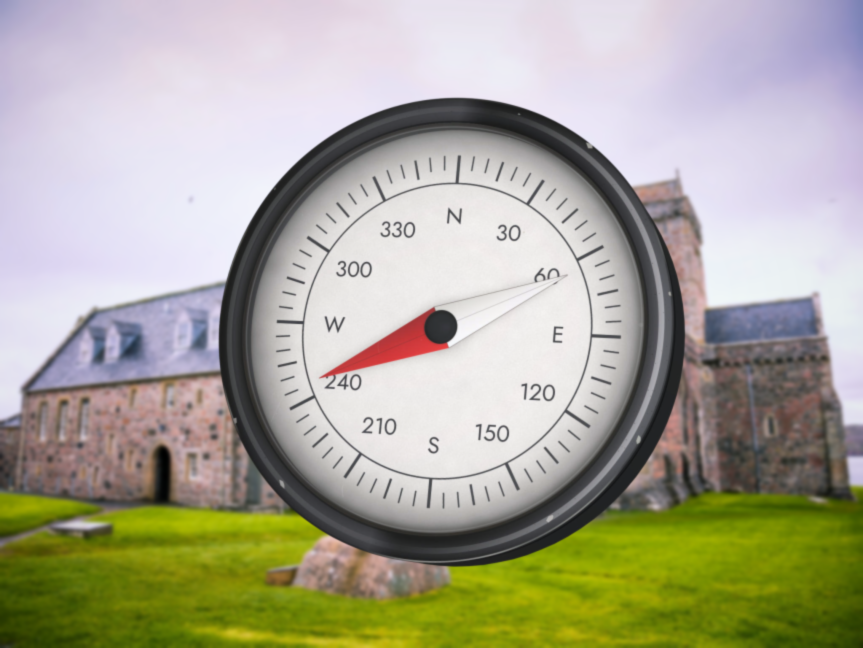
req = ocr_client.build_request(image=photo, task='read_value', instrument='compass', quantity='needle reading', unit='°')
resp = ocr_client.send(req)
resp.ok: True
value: 245 °
